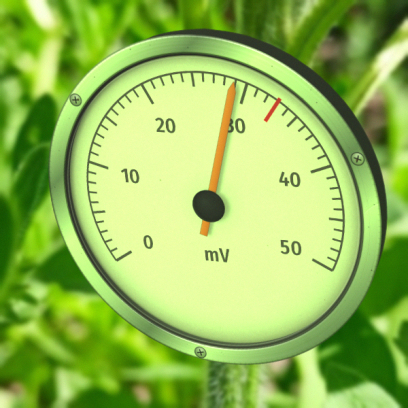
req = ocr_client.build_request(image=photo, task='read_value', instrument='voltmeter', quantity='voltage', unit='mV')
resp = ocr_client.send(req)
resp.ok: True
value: 29 mV
